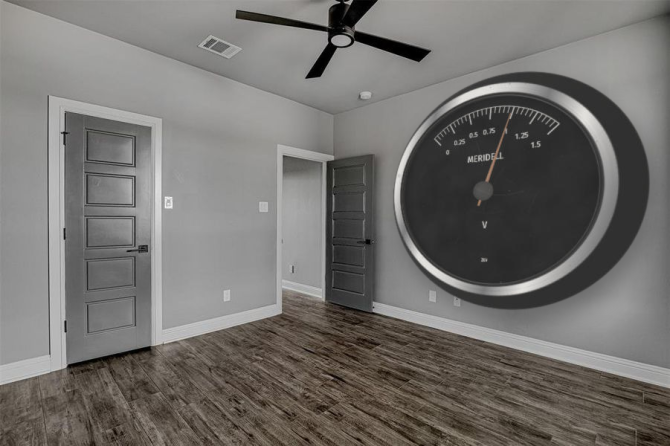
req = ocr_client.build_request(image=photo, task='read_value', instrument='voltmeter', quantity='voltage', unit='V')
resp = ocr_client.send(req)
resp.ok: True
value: 1 V
